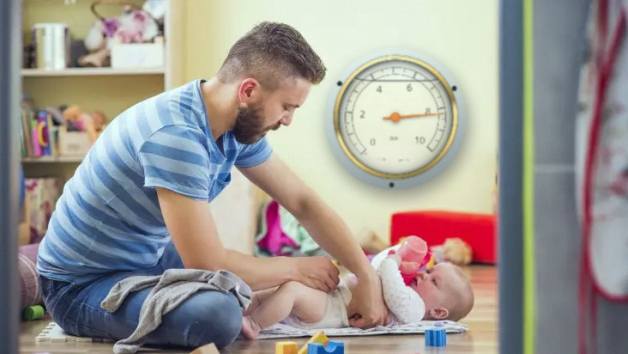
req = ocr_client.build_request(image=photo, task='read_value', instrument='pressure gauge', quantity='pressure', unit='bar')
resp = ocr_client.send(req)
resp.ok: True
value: 8.25 bar
